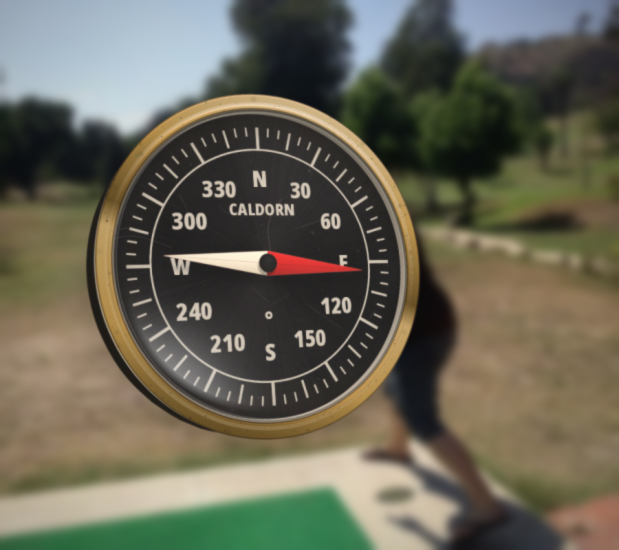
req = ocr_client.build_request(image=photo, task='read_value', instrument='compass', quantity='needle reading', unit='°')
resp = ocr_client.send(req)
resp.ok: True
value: 95 °
